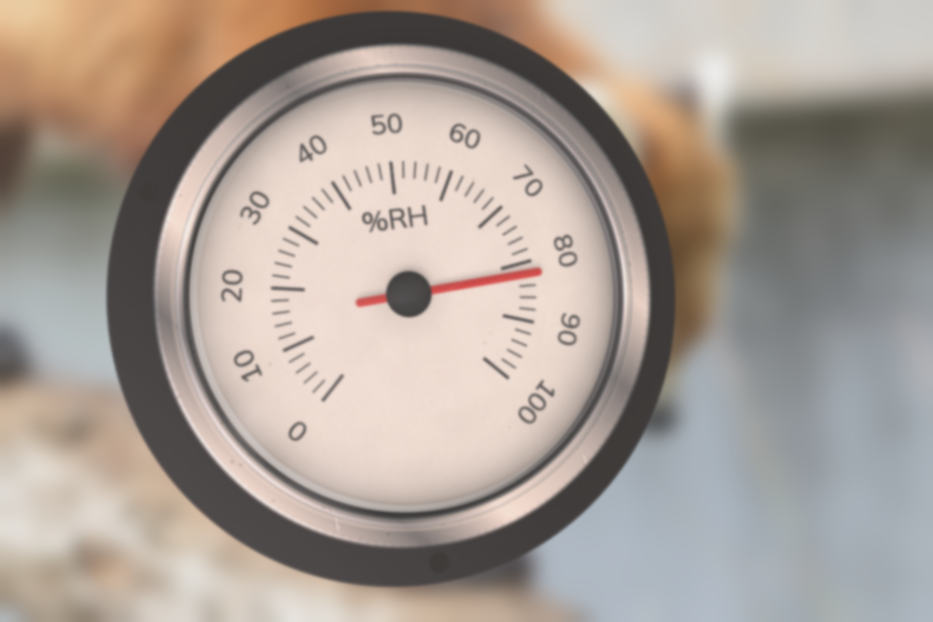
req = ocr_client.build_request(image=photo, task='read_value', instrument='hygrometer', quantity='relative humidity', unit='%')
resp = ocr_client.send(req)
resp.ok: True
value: 82 %
